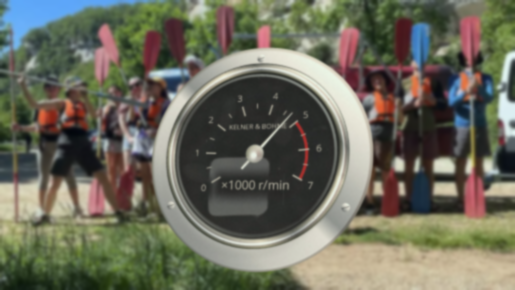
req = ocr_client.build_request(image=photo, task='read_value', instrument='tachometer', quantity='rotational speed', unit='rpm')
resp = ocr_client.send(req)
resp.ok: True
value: 4750 rpm
